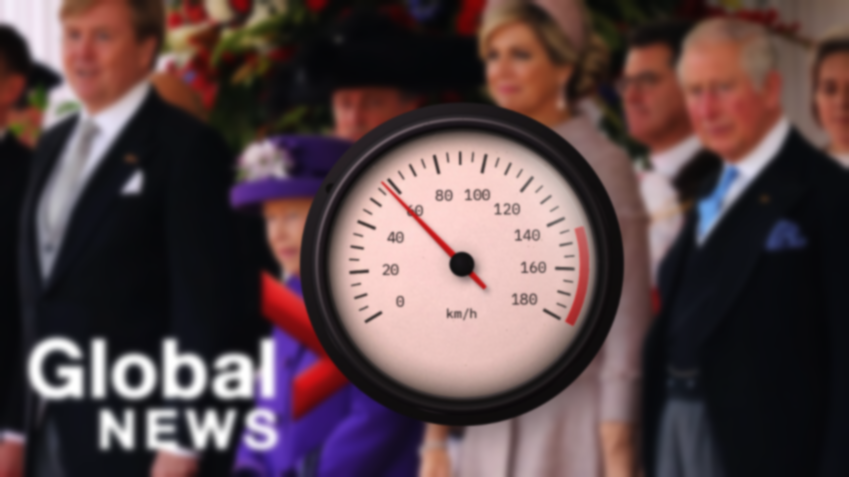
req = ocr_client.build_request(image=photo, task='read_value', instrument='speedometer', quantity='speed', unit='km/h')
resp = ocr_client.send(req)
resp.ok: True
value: 57.5 km/h
